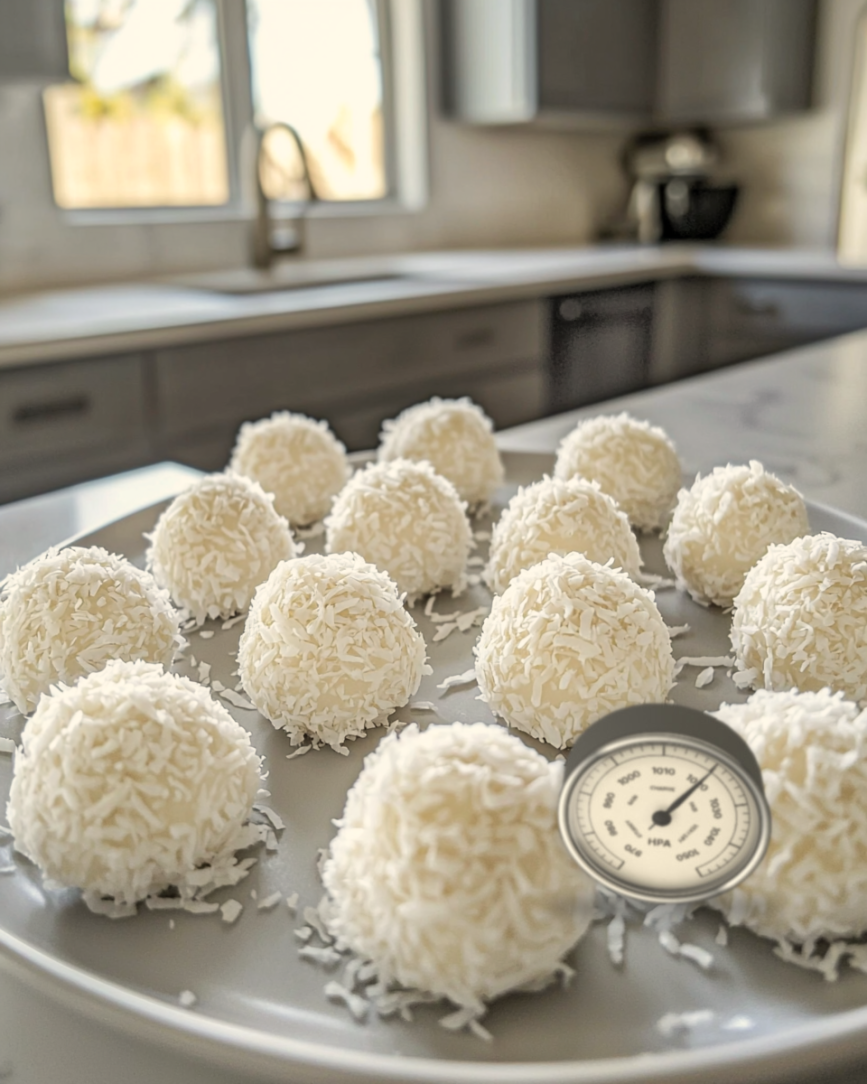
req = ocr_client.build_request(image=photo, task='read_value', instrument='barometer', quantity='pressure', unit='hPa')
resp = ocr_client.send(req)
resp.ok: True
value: 1020 hPa
